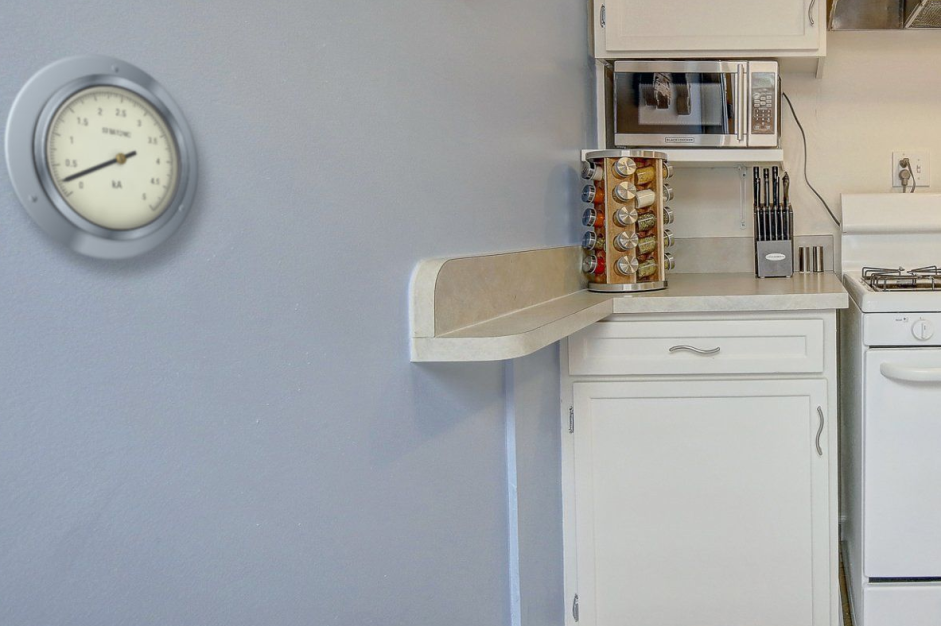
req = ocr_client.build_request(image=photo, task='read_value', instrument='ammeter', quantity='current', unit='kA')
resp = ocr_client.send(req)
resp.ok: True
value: 0.25 kA
